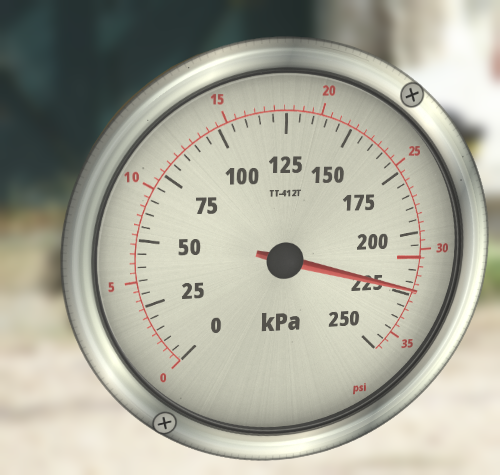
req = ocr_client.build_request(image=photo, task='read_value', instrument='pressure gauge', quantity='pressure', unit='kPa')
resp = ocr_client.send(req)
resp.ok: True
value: 222.5 kPa
